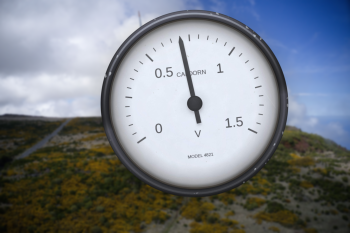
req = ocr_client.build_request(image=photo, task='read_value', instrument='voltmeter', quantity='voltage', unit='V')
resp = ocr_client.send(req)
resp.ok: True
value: 0.7 V
